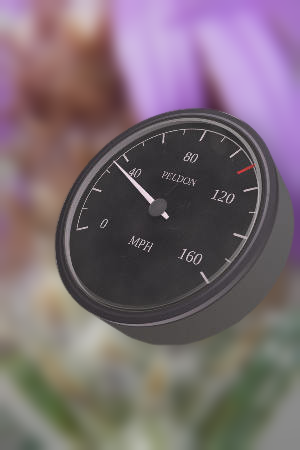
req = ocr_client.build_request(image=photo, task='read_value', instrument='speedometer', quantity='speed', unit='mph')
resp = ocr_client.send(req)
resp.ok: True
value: 35 mph
